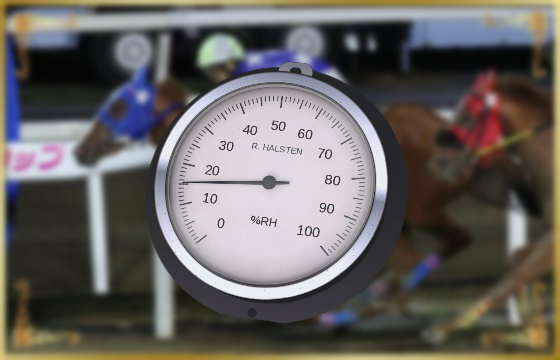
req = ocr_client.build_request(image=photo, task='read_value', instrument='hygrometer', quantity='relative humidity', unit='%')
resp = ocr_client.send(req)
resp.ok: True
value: 15 %
